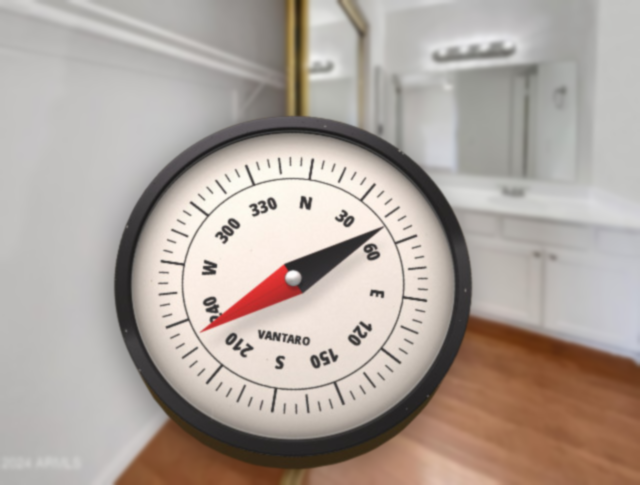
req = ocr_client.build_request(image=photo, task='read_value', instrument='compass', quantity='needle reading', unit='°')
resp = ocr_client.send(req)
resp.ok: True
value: 230 °
